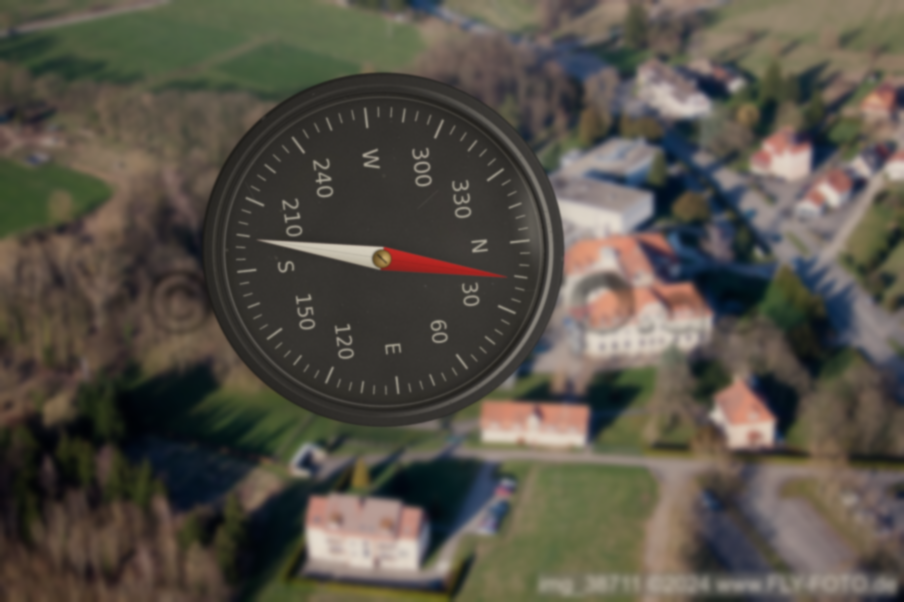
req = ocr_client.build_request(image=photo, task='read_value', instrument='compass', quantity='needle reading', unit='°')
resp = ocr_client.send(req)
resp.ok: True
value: 15 °
